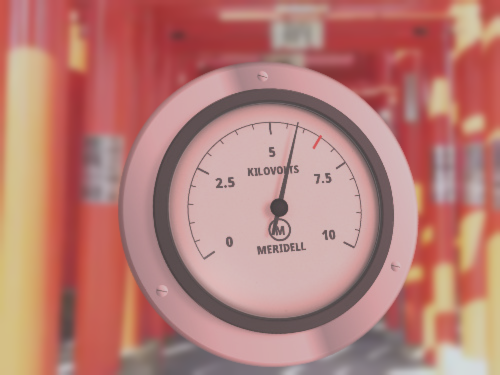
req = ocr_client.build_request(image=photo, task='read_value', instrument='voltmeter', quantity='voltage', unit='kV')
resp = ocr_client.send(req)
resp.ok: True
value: 5.75 kV
